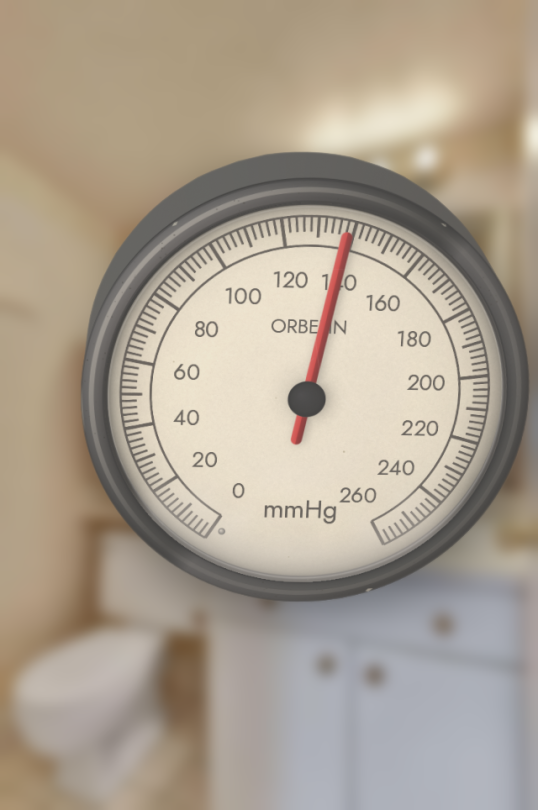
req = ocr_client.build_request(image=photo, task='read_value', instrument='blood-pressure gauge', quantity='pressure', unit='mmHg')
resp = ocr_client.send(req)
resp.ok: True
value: 138 mmHg
